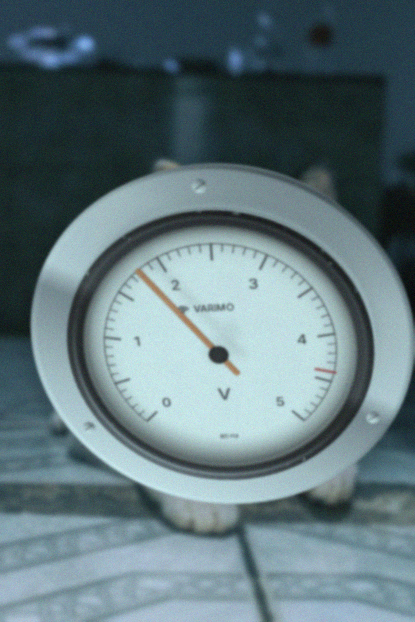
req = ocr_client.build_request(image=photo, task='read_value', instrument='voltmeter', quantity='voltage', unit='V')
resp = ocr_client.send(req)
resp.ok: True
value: 1.8 V
